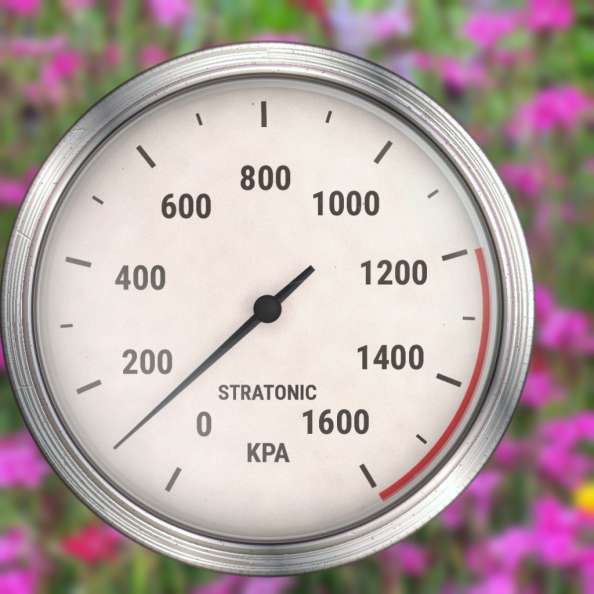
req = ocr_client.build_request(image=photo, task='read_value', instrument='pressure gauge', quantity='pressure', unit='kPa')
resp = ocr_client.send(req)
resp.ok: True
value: 100 kPa
